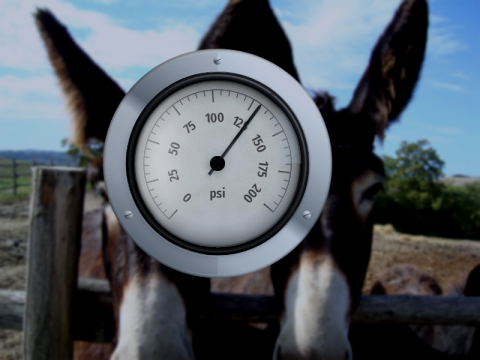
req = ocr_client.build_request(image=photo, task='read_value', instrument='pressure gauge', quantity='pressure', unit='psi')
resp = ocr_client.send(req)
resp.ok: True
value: 130 psi
